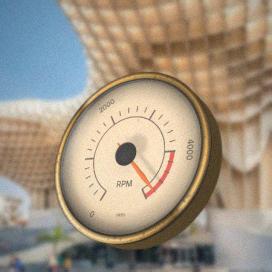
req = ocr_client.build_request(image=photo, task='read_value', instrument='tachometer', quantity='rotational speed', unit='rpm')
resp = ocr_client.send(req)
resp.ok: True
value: 4800 rpm
